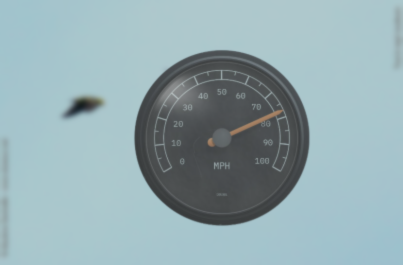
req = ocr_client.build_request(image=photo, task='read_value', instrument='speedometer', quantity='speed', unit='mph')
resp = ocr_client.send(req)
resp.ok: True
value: 77.5 mph
